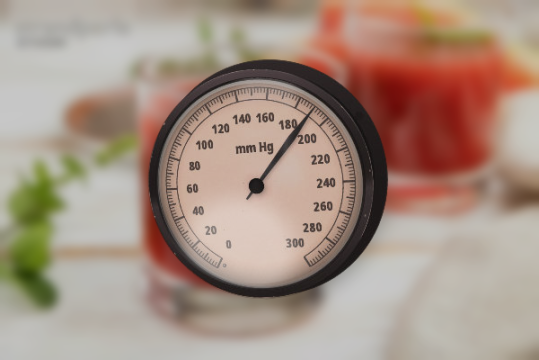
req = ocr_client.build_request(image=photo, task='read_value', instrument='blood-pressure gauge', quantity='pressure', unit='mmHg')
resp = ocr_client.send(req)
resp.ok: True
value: 190 mmHg
